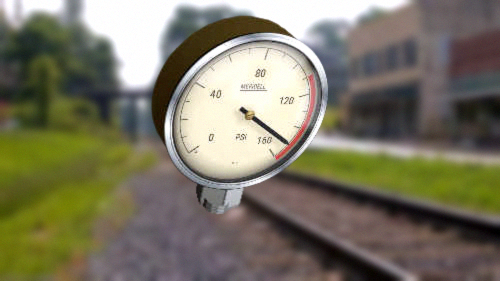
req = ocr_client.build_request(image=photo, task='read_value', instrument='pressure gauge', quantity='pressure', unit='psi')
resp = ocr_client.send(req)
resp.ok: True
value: 150 psi
